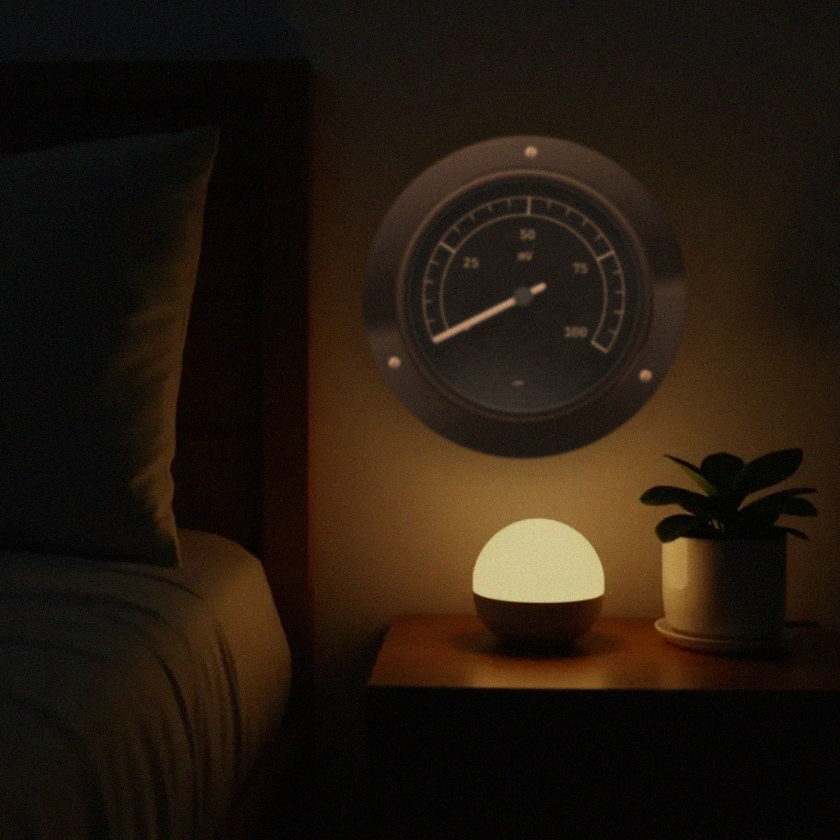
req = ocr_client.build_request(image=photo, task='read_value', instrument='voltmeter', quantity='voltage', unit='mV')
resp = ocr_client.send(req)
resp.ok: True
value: 0 mV
